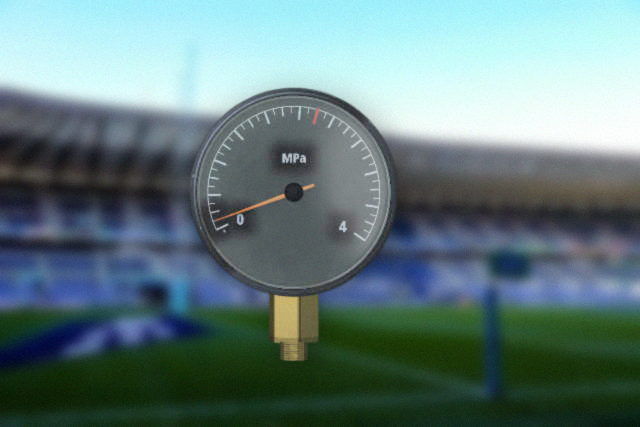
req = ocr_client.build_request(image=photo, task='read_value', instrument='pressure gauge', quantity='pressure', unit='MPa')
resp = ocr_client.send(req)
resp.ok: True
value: 0.1 MPa
